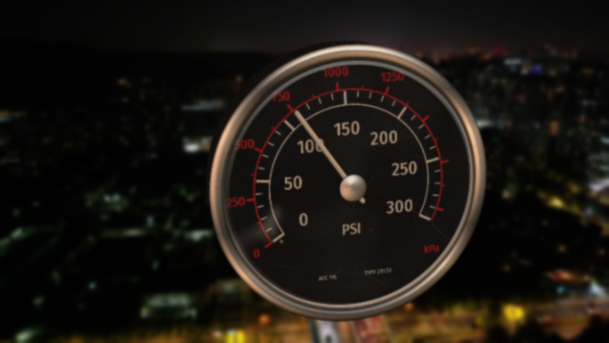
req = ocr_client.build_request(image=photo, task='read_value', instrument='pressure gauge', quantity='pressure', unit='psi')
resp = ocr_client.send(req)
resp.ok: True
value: 110 psi
